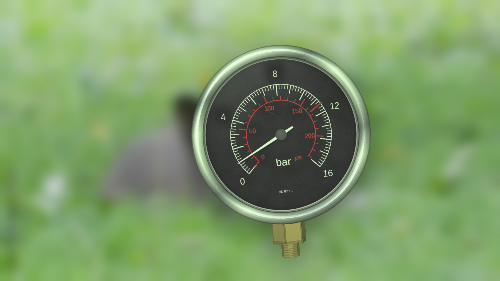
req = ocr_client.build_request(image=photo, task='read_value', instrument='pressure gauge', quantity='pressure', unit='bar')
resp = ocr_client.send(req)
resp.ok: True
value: 1 bar
